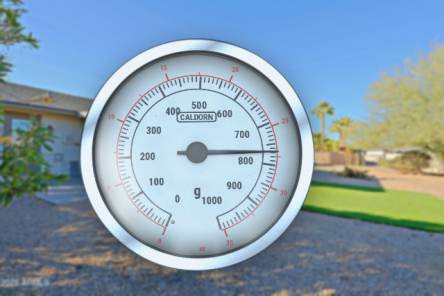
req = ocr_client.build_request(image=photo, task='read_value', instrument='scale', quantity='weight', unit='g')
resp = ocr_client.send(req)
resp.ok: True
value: 770 g
